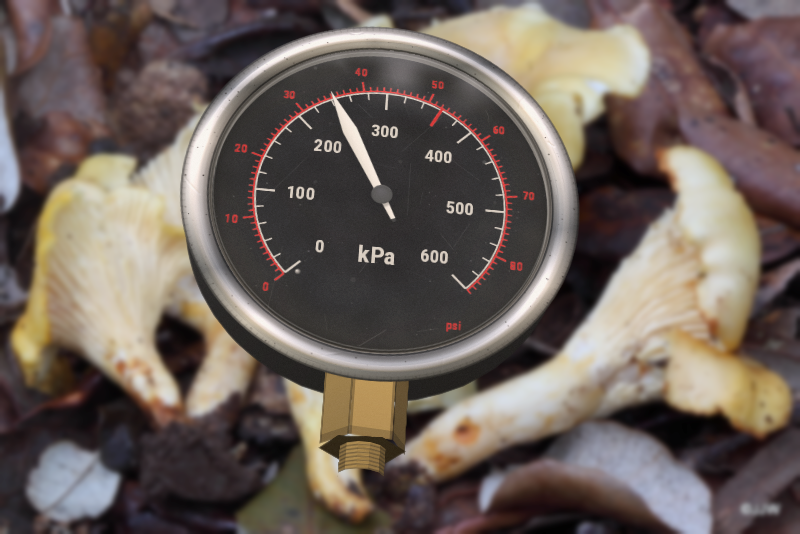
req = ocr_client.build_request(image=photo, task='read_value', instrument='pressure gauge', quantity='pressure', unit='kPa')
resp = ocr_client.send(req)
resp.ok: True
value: 240 kPa
